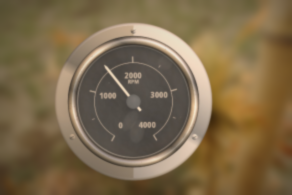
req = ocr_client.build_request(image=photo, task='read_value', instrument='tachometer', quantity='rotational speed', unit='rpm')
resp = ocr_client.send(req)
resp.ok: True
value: 1500 rpm
